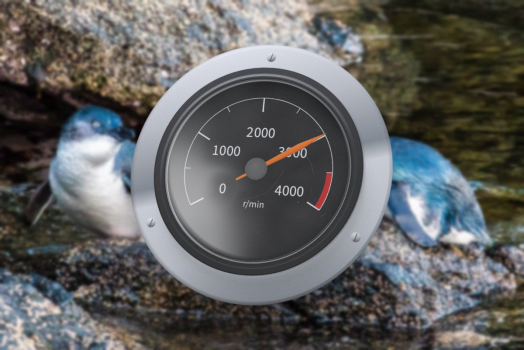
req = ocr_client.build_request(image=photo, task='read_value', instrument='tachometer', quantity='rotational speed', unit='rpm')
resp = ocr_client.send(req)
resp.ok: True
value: 3000 rpm
